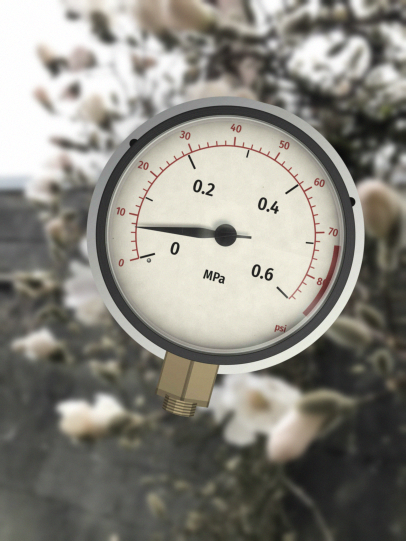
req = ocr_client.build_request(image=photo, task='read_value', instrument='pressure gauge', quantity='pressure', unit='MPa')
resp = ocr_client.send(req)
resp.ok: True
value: 0.05 MPa
